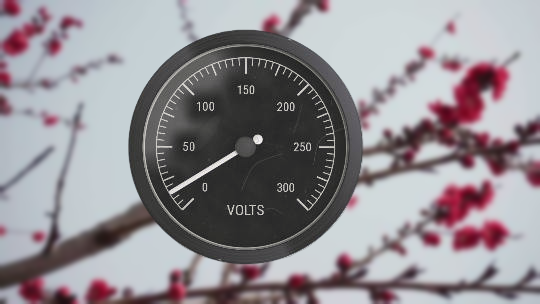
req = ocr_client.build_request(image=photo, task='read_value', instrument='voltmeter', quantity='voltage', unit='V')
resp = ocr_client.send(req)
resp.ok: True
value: 15 V
